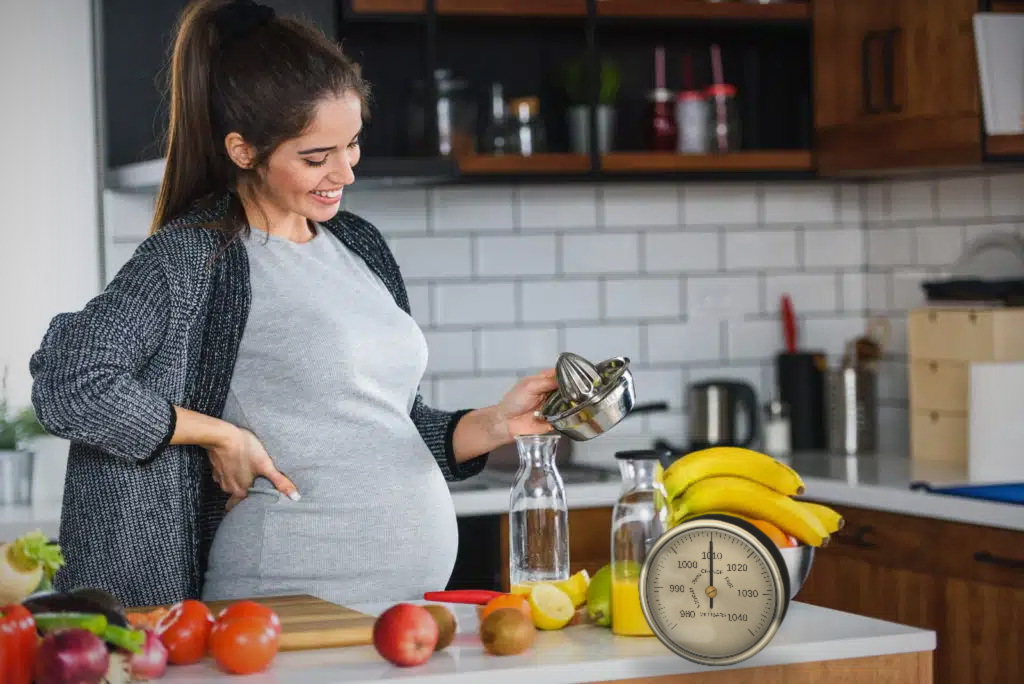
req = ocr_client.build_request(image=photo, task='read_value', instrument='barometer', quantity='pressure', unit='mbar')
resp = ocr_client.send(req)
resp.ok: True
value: 1010 mbar
